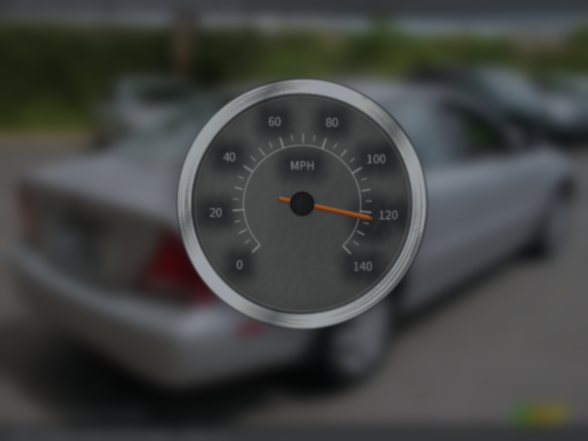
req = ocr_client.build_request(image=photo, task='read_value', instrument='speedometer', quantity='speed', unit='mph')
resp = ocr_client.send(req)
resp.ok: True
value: 122.5 mph
